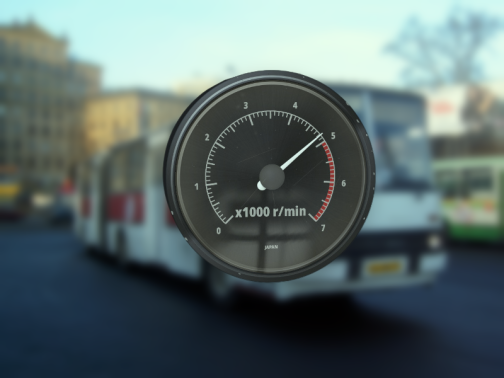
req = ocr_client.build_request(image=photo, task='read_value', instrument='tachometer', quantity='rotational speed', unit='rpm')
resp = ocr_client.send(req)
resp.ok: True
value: 4800 rpm
